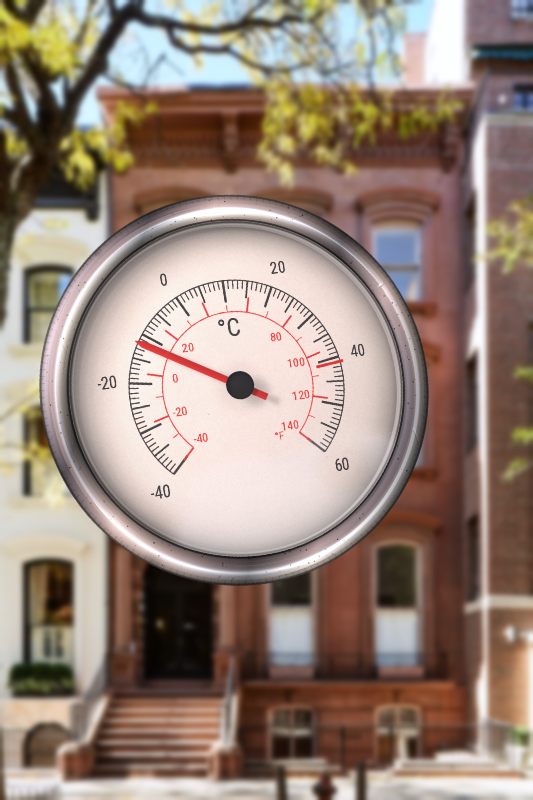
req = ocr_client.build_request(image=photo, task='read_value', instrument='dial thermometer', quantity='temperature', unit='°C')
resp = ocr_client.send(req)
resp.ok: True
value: -12 °C
